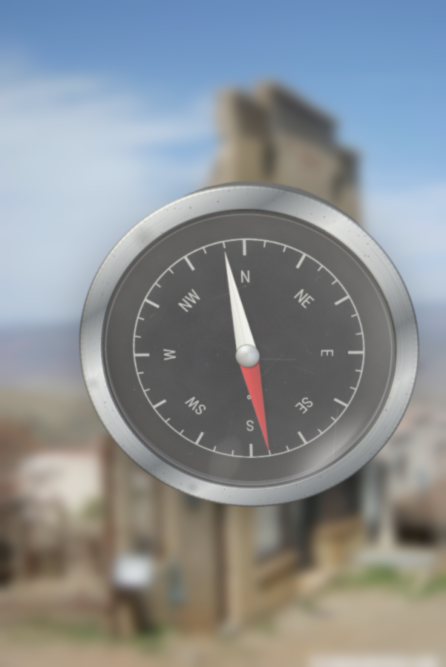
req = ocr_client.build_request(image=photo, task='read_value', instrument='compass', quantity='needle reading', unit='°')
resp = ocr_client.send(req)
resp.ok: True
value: 170 °
